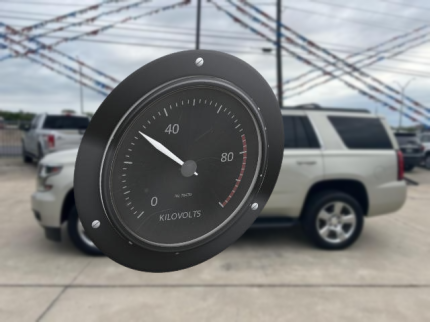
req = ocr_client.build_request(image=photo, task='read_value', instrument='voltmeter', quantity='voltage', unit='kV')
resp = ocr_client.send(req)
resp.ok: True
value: 30 kV
